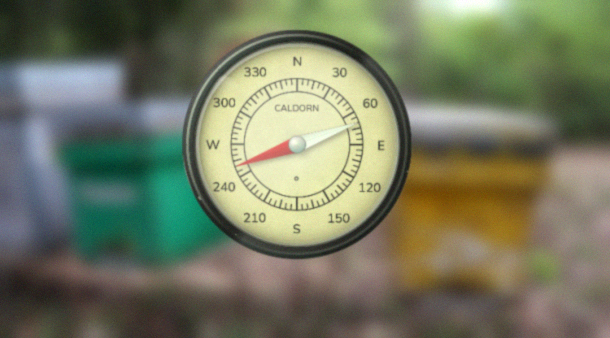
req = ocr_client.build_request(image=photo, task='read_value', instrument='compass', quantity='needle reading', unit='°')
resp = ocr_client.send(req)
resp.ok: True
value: 250 °
